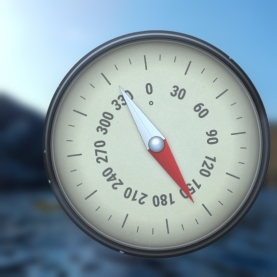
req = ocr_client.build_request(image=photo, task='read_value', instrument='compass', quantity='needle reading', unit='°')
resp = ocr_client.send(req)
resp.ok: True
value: 155 °
